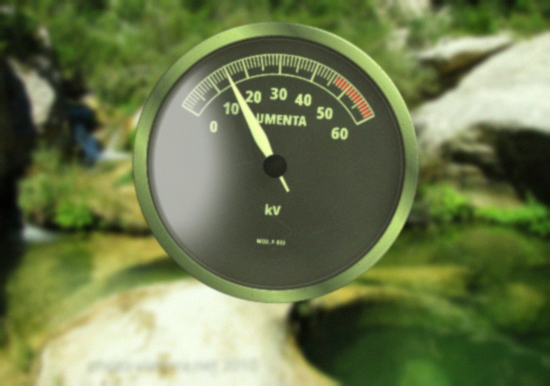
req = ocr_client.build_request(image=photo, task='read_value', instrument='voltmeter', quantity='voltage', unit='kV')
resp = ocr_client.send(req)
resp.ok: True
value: 15 kV
